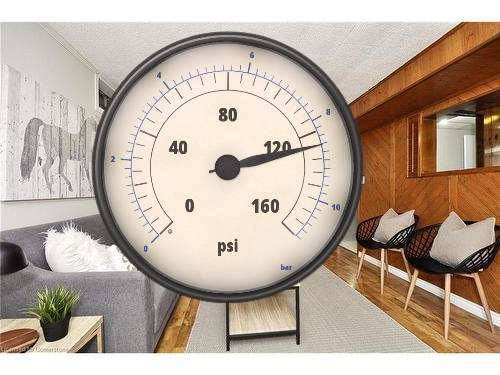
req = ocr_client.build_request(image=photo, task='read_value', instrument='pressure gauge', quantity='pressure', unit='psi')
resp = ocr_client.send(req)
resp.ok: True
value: 125 psi
